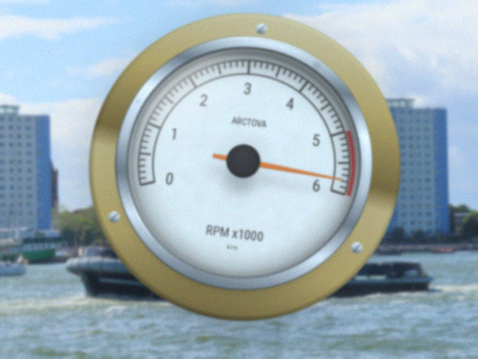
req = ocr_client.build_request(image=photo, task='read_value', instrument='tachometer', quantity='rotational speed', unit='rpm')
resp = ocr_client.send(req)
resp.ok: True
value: 5800 rpm
